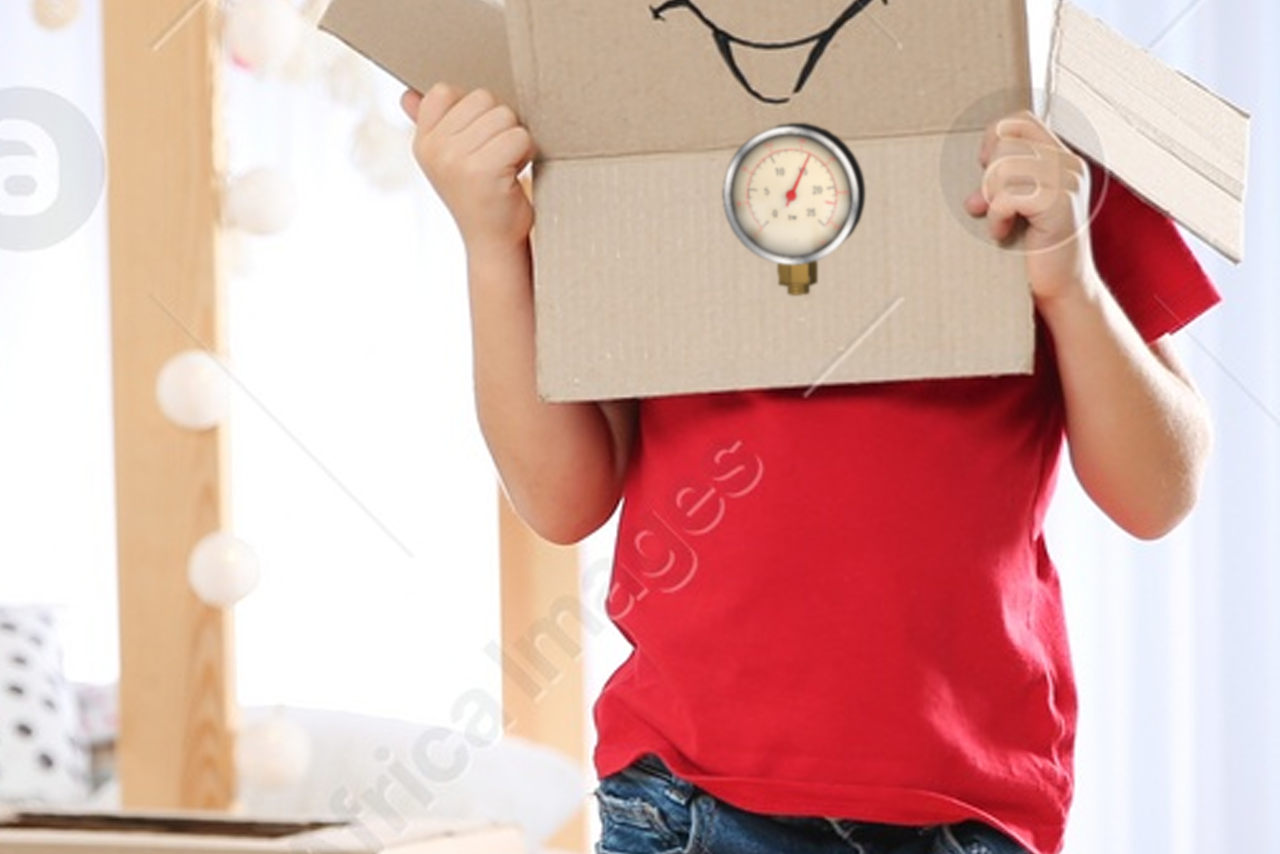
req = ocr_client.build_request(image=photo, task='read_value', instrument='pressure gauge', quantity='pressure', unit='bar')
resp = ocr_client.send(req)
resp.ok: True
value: 15 bar
